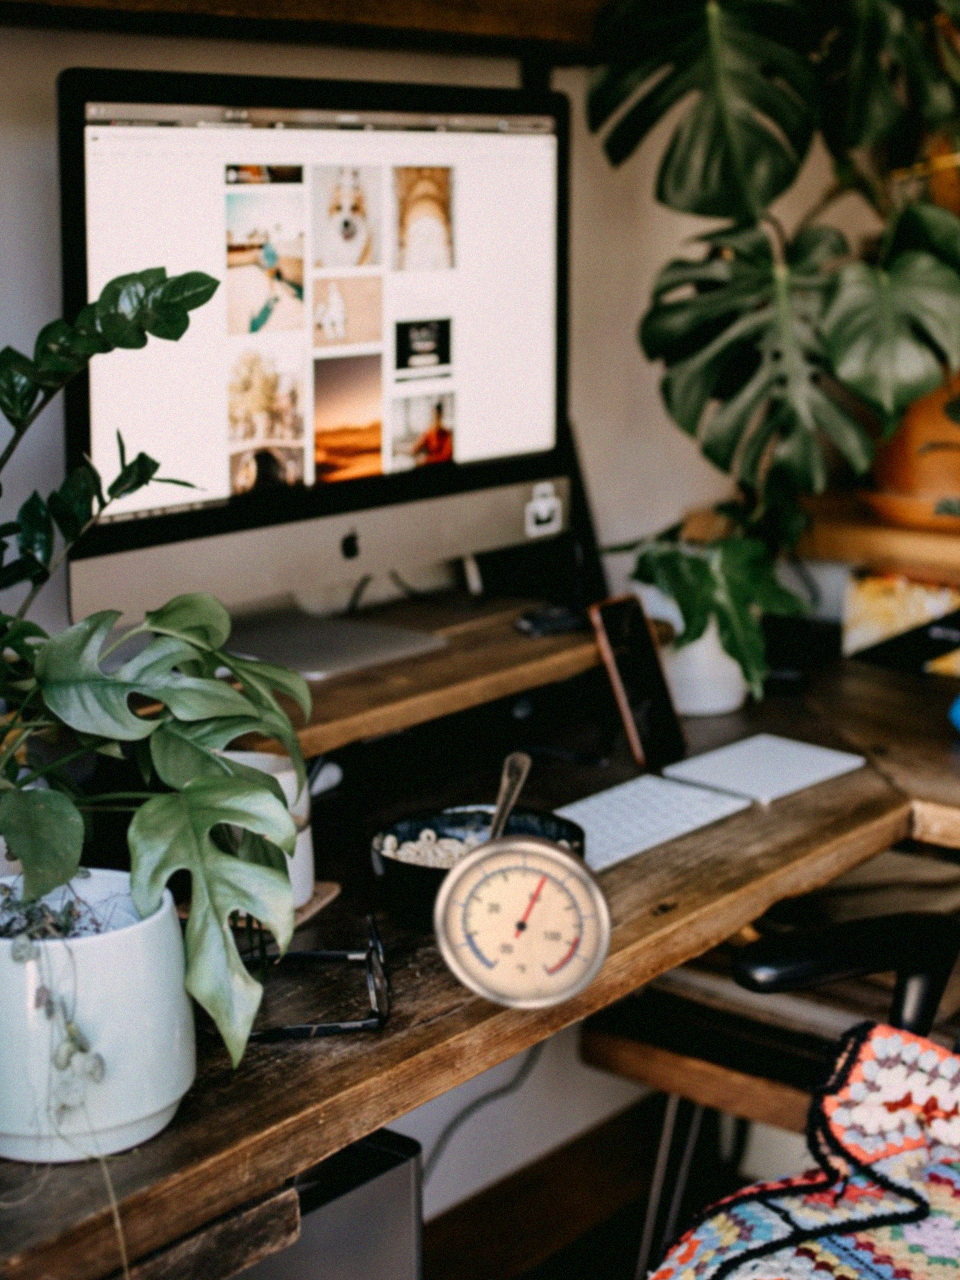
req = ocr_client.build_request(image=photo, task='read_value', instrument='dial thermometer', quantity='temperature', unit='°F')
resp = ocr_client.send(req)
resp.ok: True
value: 60 °F
